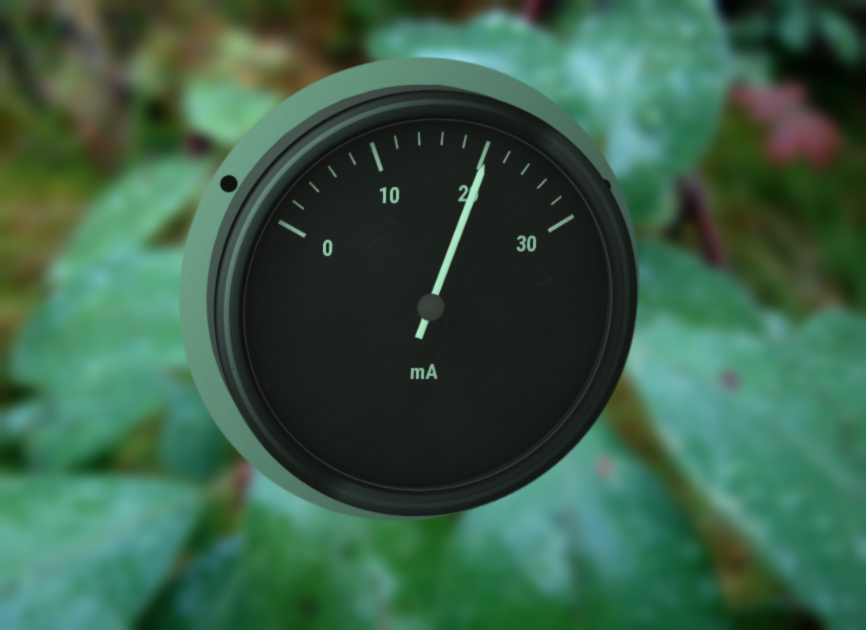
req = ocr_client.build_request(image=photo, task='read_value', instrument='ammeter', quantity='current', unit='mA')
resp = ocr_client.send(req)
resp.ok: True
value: 20 mA
